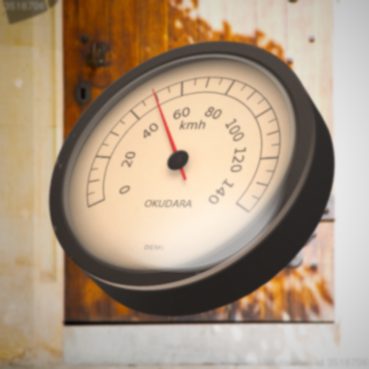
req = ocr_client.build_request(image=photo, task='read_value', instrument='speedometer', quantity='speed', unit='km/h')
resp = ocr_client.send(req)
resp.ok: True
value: 50 km/h
